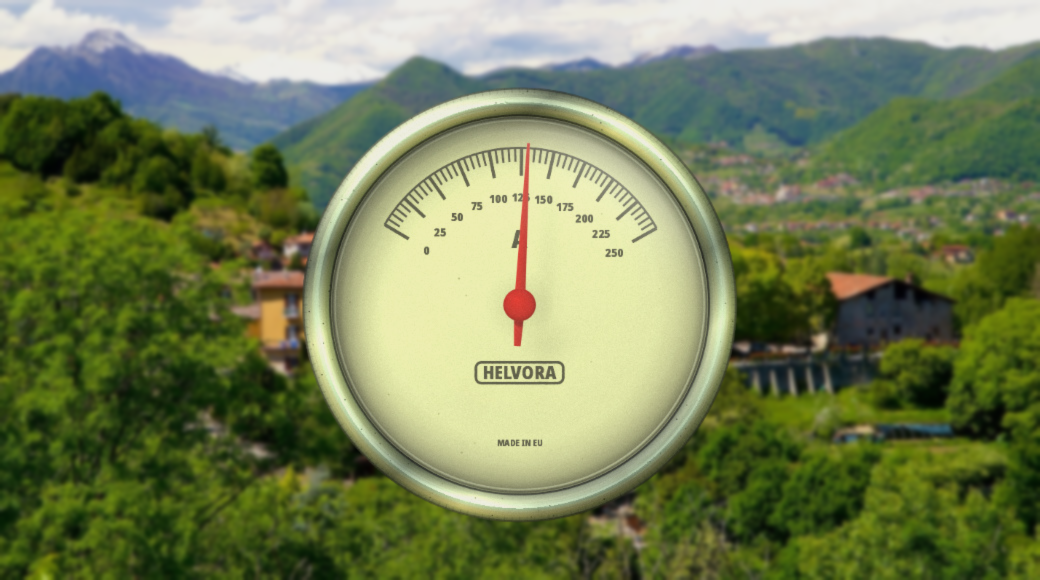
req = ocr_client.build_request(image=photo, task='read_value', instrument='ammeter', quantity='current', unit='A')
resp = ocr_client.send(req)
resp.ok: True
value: 130 A
